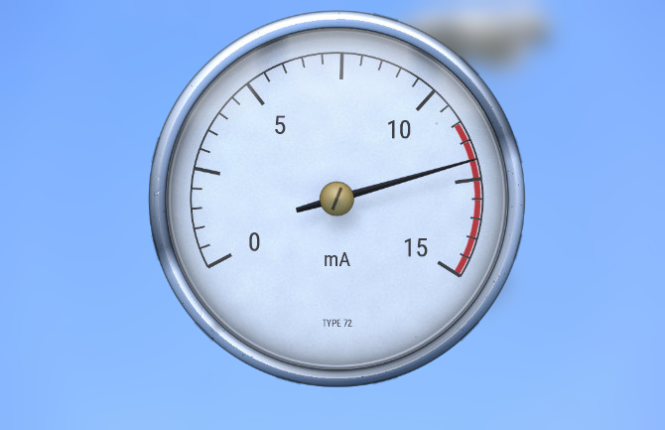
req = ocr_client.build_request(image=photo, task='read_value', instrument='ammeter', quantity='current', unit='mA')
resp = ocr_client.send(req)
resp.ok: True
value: 12 mA
